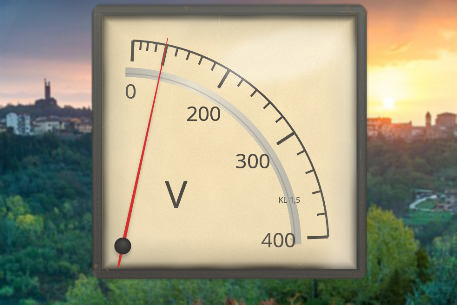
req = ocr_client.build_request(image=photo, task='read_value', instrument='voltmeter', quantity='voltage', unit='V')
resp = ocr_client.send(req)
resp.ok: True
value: 100 V
